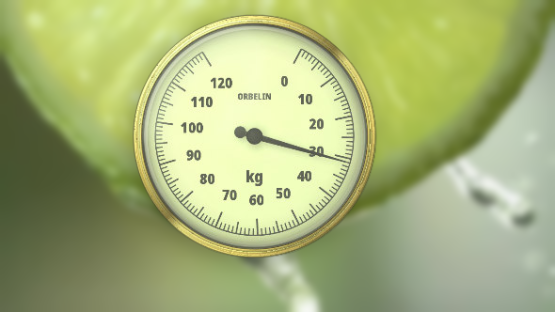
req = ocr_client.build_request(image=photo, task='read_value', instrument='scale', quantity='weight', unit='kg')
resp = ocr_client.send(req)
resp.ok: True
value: 31 kg
